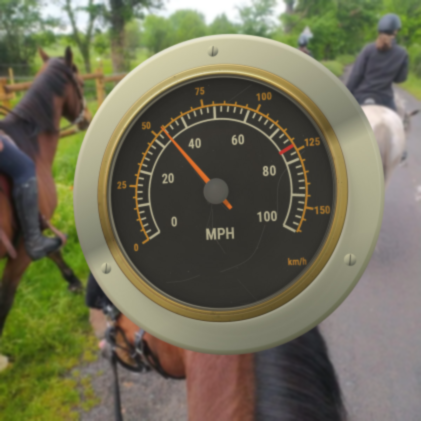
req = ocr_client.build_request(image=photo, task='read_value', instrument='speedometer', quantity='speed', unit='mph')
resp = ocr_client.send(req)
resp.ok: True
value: 34 mph
